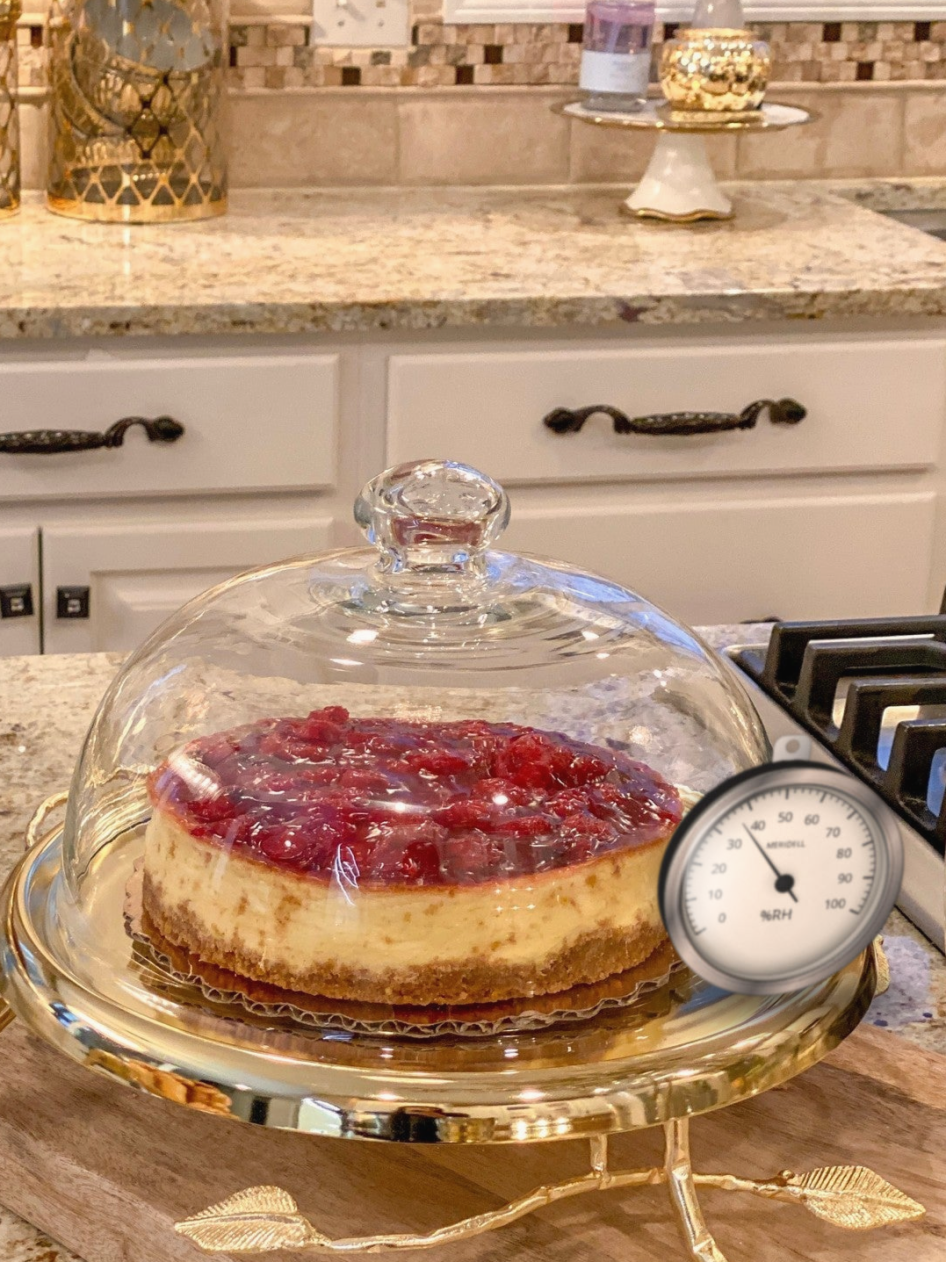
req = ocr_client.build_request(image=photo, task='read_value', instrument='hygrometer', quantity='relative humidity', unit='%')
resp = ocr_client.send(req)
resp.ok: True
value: 36 %
